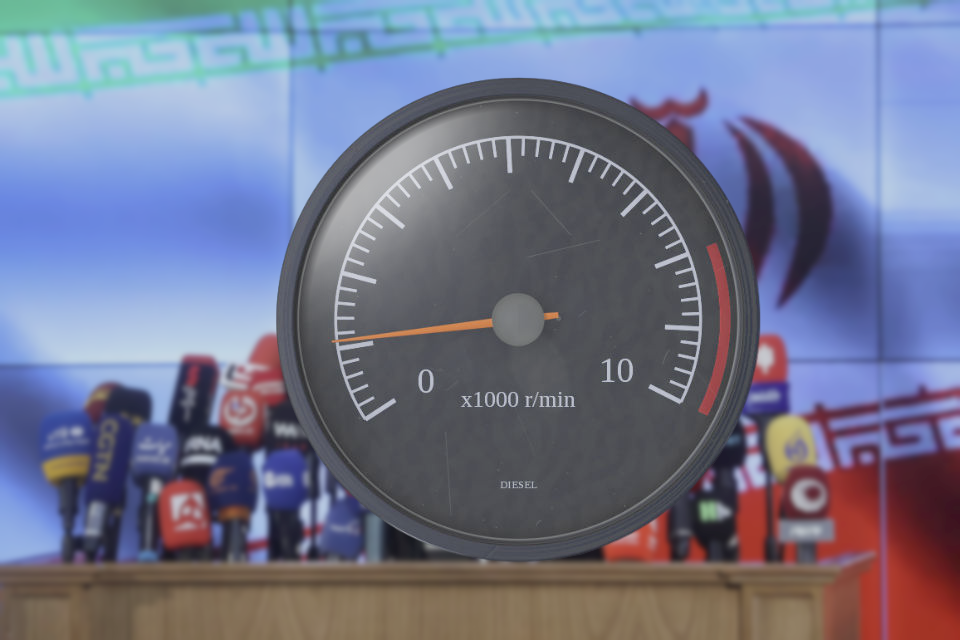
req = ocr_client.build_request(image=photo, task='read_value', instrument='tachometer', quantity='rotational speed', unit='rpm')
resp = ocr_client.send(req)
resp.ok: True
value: 1100 rpm
